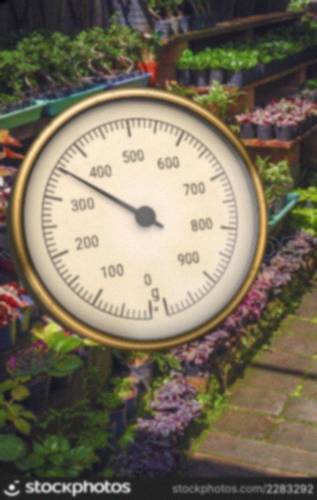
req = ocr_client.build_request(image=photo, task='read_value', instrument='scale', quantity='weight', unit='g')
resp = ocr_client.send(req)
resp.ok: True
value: 350 g
